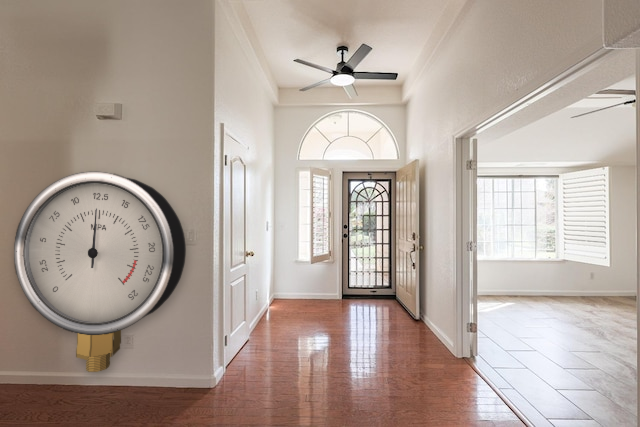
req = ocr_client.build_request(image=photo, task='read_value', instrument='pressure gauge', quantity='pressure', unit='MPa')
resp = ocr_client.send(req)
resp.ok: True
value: 12.5 MPa
